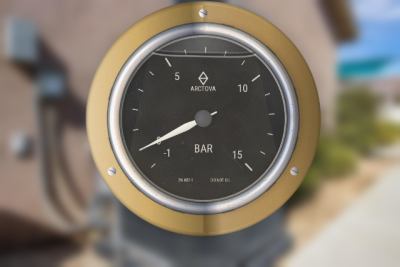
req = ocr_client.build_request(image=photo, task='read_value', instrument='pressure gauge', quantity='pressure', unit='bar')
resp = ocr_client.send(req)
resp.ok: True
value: 0 bar
